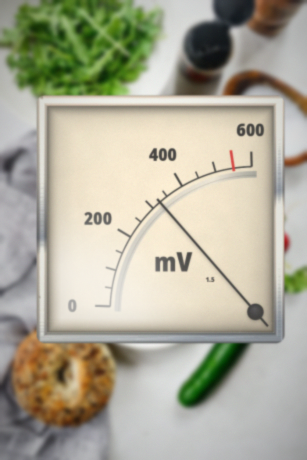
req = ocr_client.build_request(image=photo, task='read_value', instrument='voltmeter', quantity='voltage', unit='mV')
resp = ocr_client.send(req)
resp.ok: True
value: 325 mV
